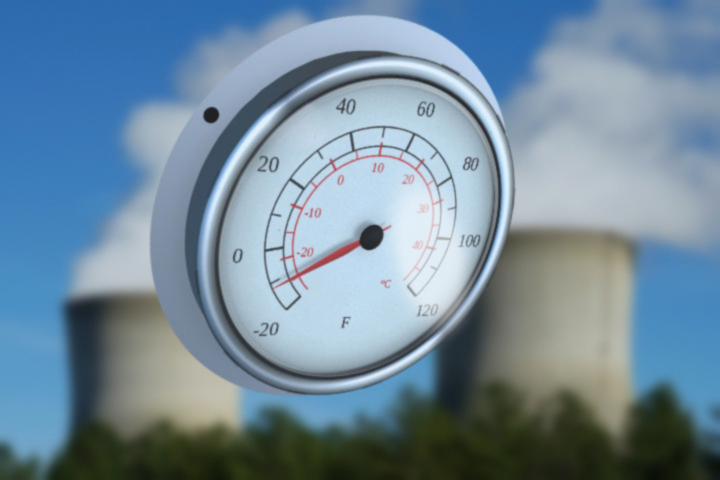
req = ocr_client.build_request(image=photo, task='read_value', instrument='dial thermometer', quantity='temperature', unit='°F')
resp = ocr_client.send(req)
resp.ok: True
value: -10 °F
